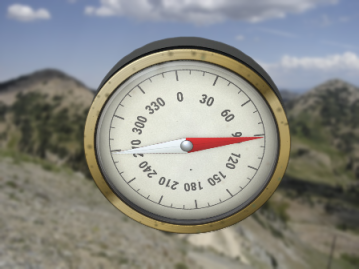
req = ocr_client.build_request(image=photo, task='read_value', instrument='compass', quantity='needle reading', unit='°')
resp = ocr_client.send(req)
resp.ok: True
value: 90 °
